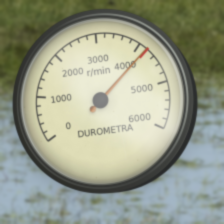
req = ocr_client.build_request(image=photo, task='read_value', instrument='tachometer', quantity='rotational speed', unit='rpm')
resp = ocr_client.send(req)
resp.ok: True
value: 4200 rpm
